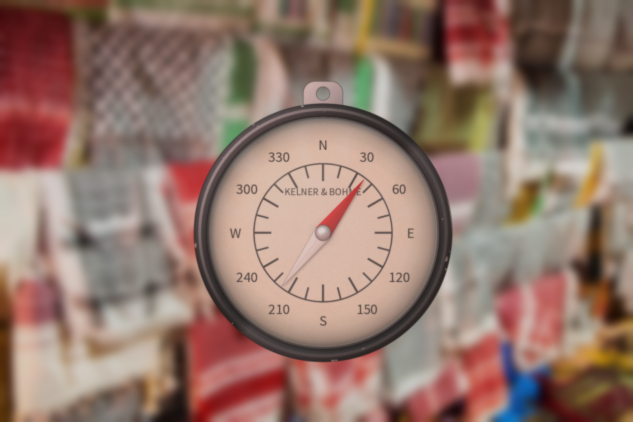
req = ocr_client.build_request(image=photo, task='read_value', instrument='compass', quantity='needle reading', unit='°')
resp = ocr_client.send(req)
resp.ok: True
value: 37.5 °
